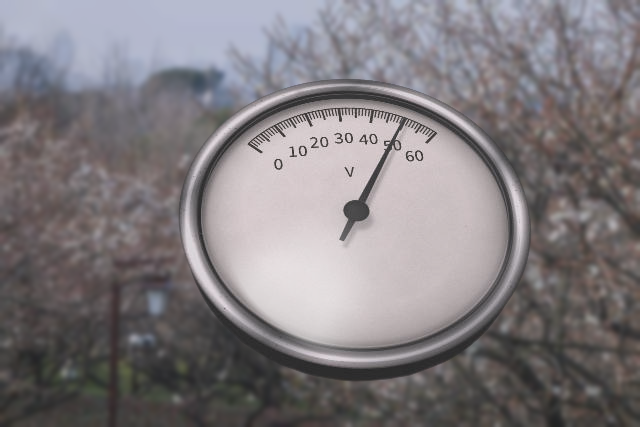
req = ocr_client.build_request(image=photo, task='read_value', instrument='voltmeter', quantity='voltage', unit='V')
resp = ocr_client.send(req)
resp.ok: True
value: 50 V
